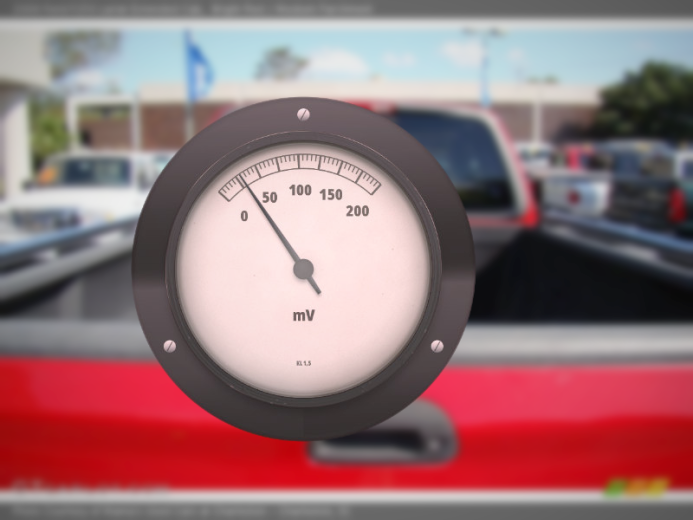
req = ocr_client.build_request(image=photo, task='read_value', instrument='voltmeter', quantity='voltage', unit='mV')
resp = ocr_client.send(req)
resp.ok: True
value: 30 mV
